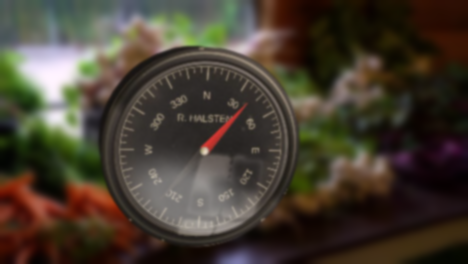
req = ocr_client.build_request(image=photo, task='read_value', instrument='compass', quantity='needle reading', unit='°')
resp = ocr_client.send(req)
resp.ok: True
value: 40 °
